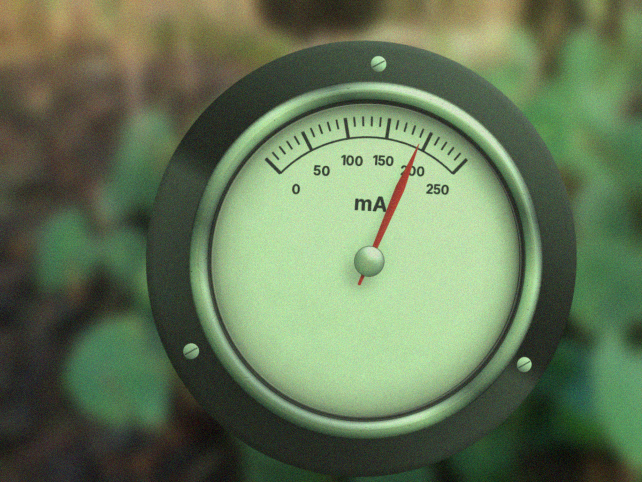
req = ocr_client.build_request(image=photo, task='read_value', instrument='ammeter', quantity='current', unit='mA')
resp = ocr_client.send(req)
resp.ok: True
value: 190 mA
